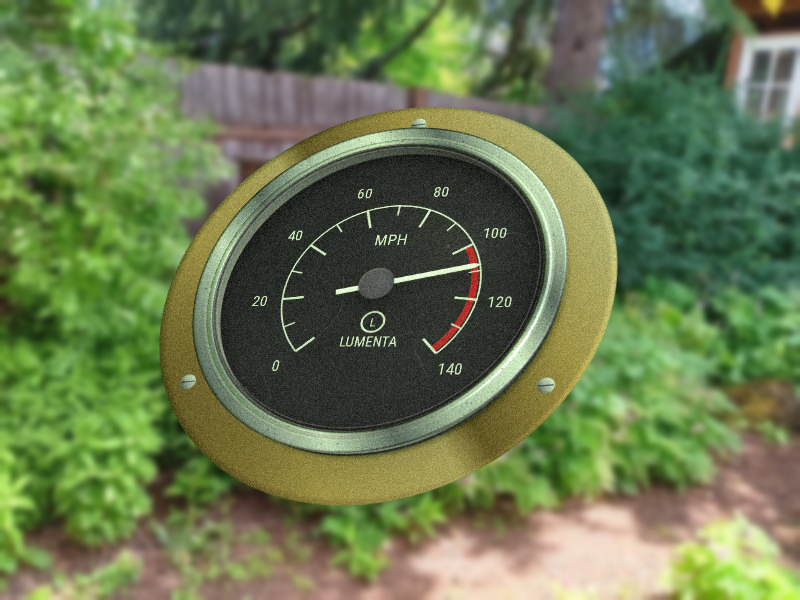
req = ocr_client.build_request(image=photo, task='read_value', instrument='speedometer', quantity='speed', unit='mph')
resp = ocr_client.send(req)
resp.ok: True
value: 110 mph
